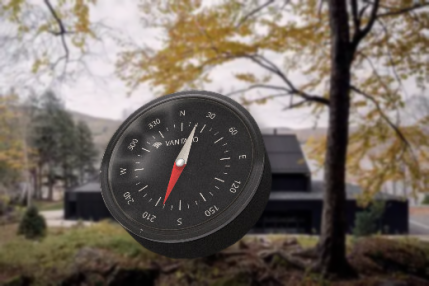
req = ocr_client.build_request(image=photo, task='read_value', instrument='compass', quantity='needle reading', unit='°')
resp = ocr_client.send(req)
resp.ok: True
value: 200 °
